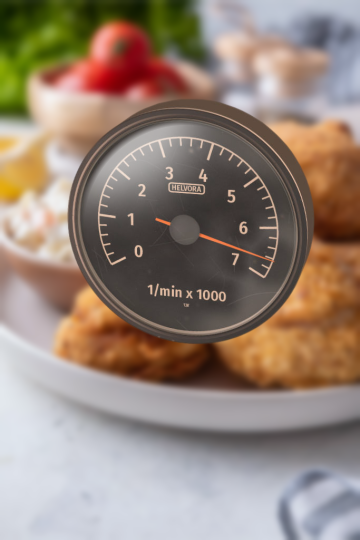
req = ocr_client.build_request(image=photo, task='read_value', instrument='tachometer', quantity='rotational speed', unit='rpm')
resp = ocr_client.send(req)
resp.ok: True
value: 6600 rpm
